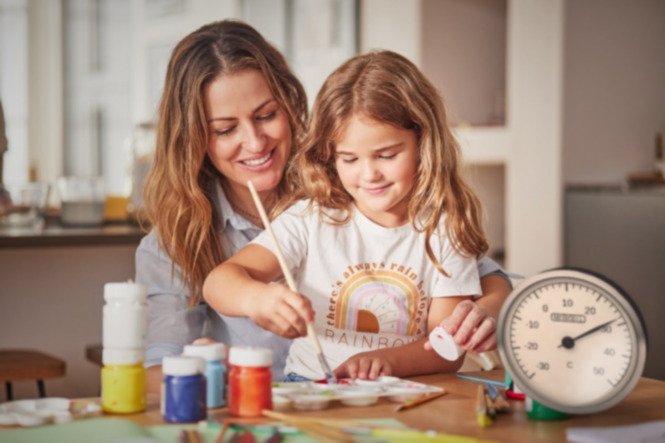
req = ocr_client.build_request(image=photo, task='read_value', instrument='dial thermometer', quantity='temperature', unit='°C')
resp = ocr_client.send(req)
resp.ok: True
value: 28 °C
